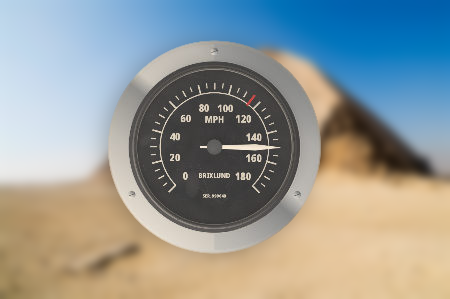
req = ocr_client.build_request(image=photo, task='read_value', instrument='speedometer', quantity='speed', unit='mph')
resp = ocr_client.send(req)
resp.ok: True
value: 150 mph
